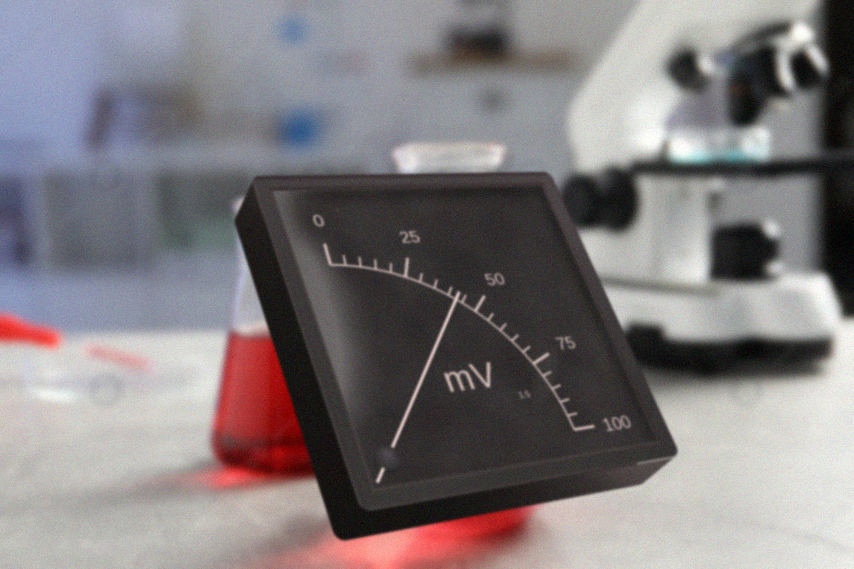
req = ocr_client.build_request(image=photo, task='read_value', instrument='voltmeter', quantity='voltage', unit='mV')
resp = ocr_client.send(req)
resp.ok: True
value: 42.5 mV
